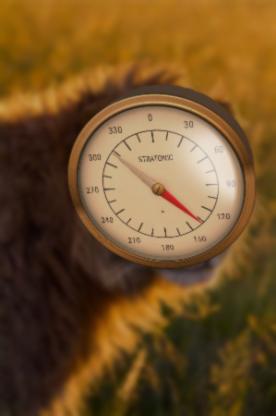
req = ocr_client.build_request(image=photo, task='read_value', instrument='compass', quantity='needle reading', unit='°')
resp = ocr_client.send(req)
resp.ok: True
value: 135 °
